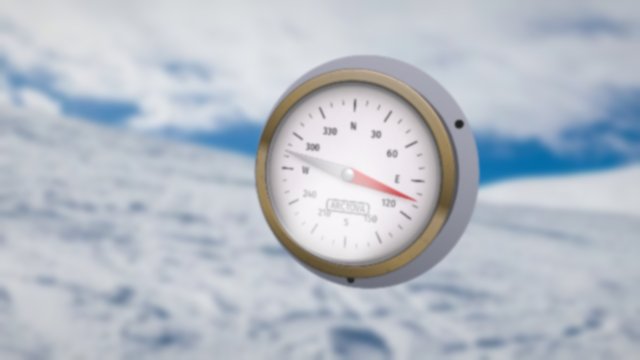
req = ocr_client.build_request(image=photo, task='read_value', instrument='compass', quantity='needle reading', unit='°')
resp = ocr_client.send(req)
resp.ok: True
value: 105 °
